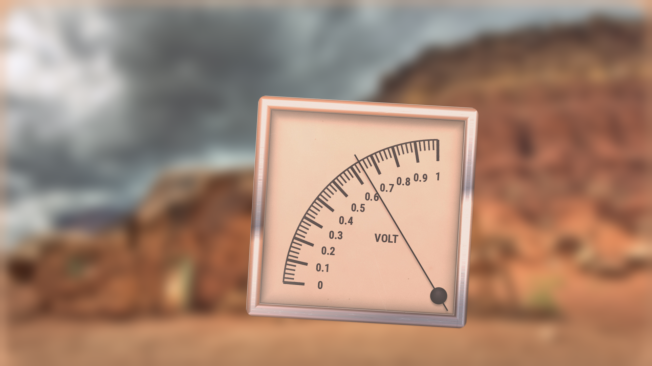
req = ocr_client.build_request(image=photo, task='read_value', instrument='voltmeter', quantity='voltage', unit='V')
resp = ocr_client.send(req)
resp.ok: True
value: 0.64 V
